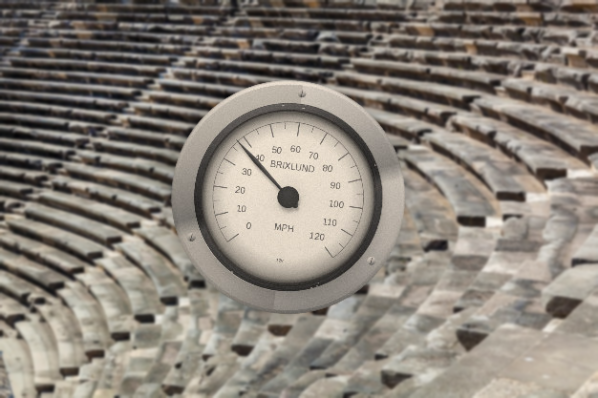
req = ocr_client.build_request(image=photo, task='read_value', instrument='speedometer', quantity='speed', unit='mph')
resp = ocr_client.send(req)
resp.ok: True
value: 37.5 mph
